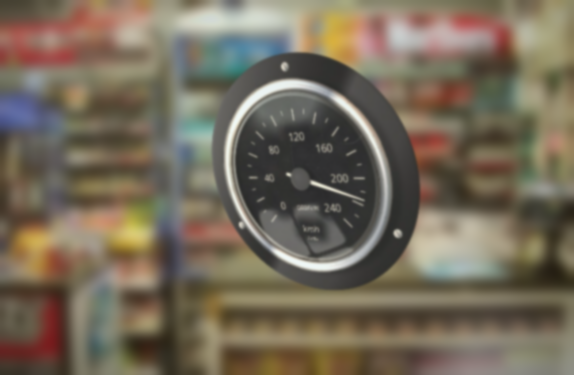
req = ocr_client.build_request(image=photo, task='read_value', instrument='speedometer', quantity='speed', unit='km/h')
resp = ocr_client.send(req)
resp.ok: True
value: 215 km/h
